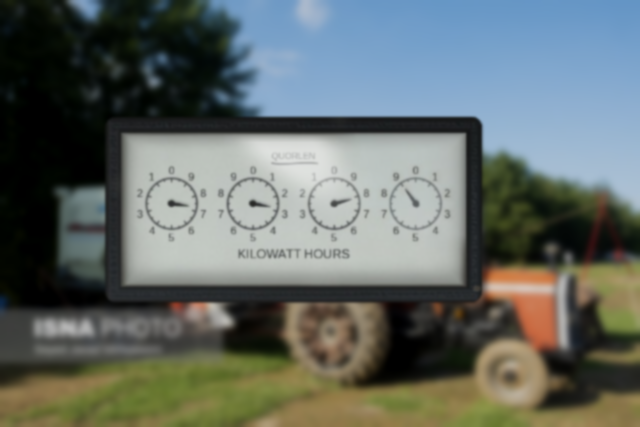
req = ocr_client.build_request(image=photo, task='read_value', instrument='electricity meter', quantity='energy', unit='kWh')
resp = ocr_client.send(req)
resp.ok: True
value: 7279 kWh
